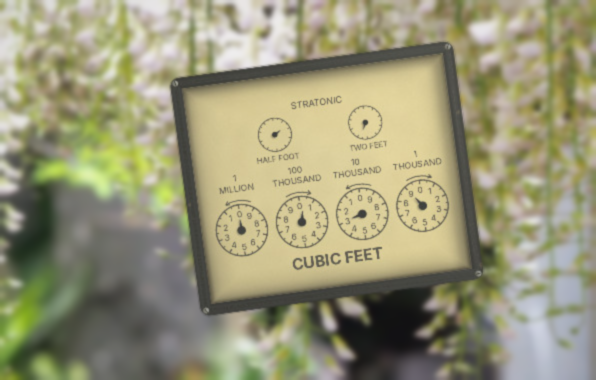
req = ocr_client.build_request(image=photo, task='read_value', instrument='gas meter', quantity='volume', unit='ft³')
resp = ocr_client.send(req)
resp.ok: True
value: 2900 ft³
